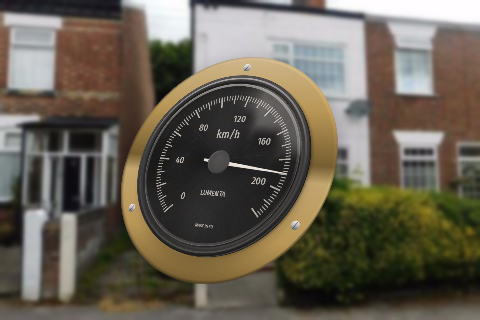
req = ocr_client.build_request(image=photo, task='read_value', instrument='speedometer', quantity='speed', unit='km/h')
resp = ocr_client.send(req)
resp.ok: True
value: 190 km/h
